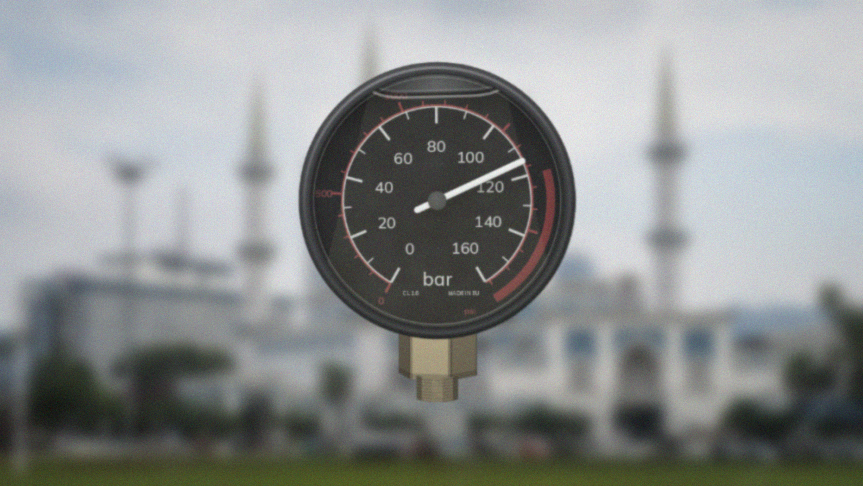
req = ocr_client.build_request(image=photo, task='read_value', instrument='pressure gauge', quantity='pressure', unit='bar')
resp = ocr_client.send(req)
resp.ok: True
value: 115 bar
